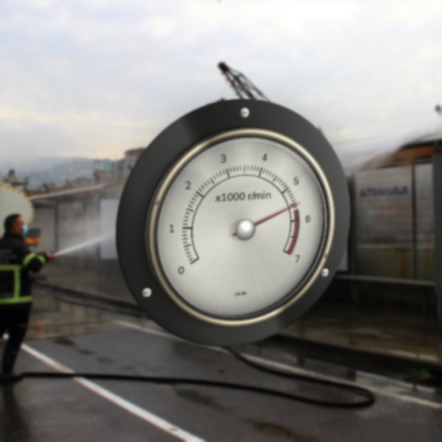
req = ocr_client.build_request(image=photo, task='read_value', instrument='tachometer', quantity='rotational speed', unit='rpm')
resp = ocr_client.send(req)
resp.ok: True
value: 5500 rpm
